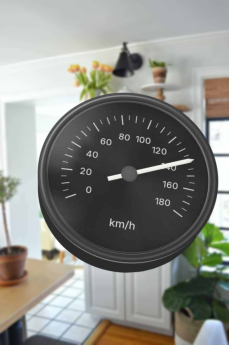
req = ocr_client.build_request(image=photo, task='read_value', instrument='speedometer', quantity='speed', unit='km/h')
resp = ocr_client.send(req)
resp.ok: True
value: 140 km/h
